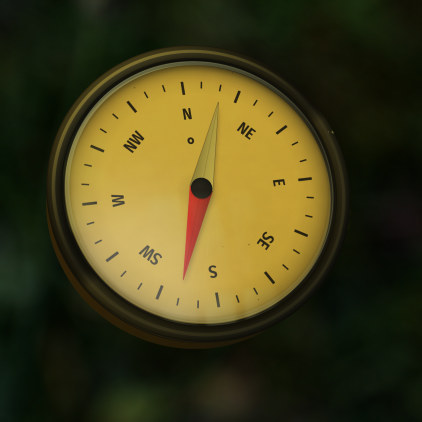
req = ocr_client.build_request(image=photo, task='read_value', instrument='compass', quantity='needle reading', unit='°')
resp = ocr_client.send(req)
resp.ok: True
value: 200 °
